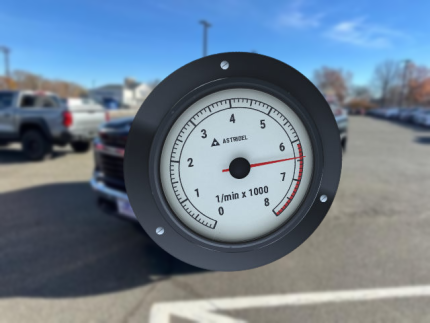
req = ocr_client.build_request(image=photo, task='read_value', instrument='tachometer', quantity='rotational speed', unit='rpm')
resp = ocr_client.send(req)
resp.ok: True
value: 6400 rpm
